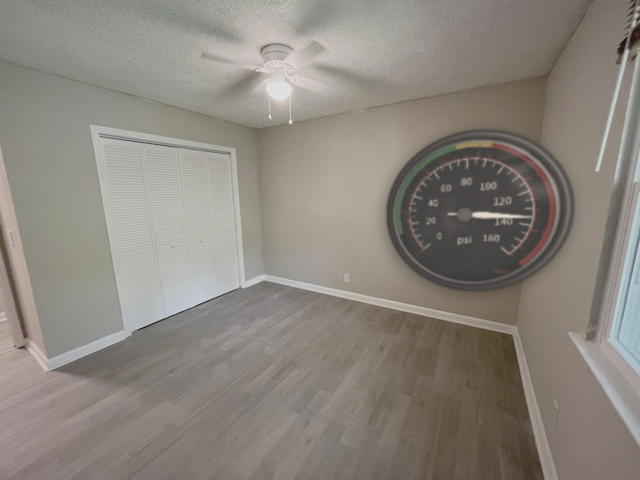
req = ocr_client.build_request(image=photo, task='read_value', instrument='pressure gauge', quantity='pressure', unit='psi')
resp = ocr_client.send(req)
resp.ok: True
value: 135 psi
